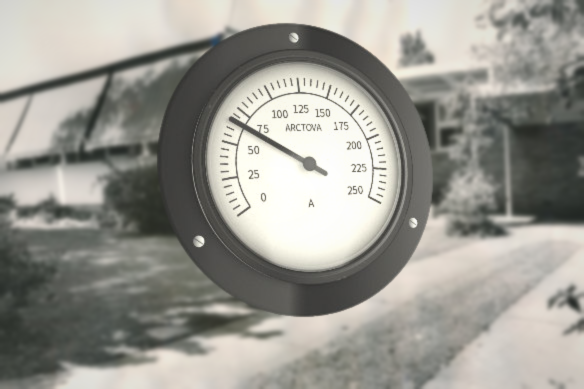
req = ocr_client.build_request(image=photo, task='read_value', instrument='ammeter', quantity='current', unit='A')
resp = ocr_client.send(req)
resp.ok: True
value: 65 A
